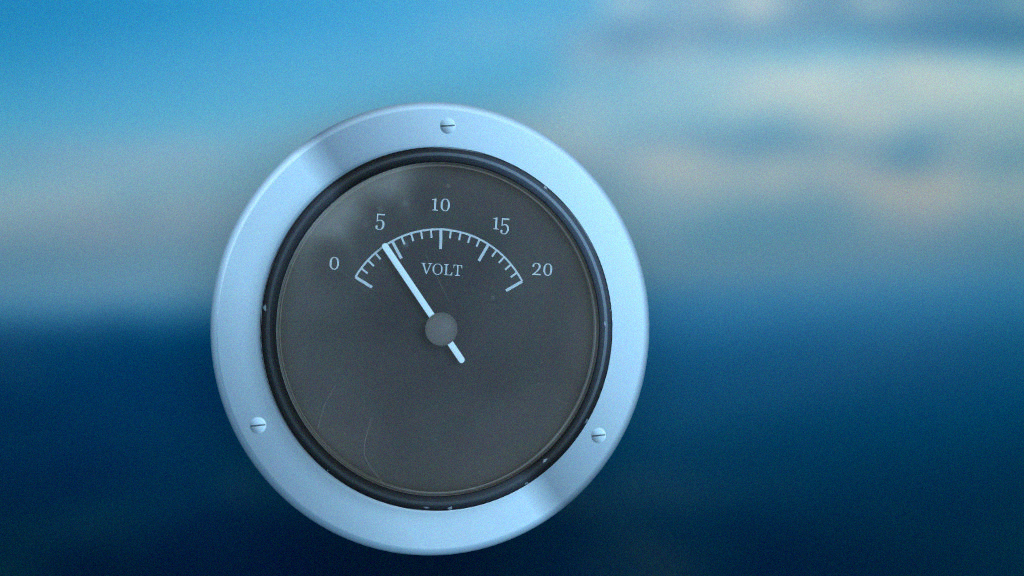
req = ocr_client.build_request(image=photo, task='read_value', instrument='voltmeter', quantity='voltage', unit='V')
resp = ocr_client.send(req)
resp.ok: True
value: 4 V
